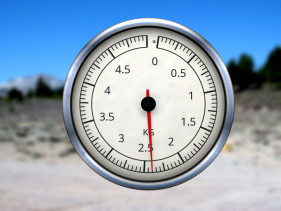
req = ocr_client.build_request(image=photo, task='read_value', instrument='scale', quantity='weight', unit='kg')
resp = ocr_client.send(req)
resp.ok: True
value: 2.4 kg
